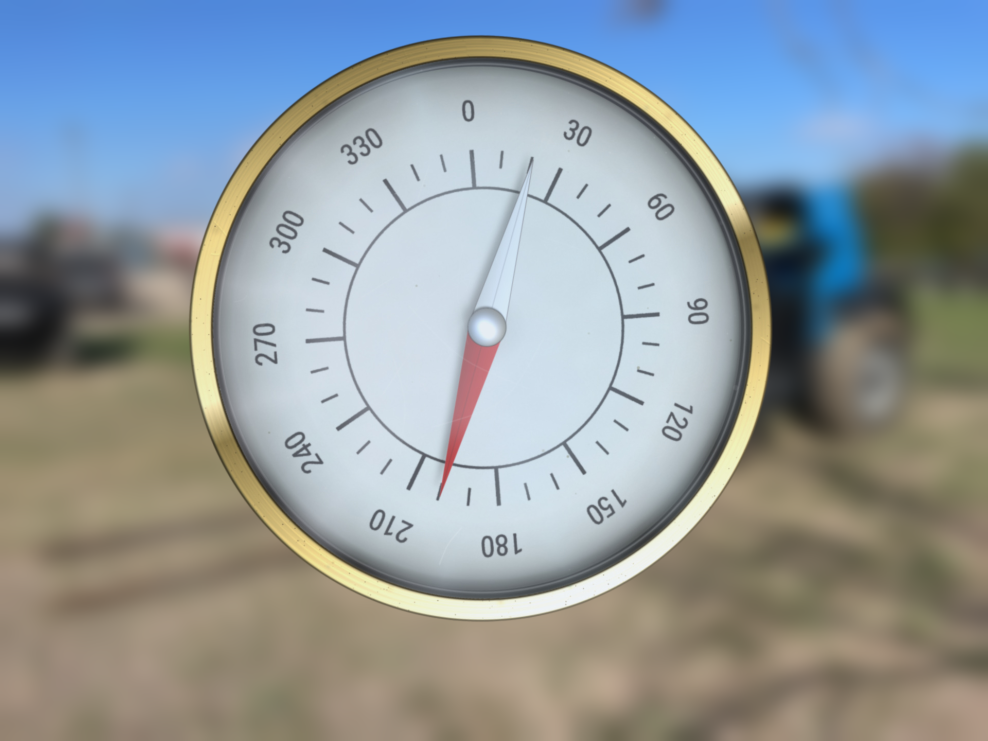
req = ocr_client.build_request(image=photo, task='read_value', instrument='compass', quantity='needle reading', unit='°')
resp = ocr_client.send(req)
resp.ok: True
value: 200 °
